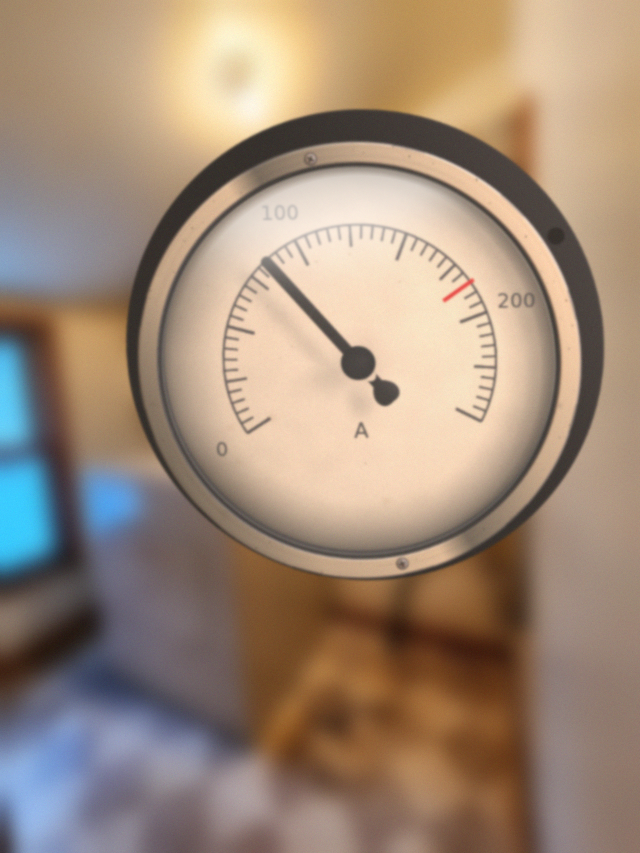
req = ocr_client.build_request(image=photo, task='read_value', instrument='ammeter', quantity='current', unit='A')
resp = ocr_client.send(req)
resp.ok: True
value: 85 A
